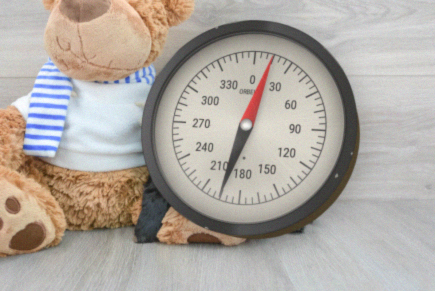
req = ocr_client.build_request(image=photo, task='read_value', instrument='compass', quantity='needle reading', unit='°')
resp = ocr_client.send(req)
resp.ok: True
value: 15 °
